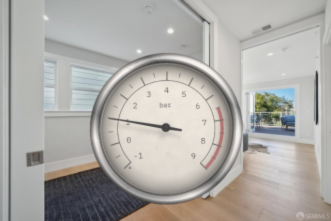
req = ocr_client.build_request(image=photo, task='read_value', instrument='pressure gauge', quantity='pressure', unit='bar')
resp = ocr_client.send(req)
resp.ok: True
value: 1 bar
